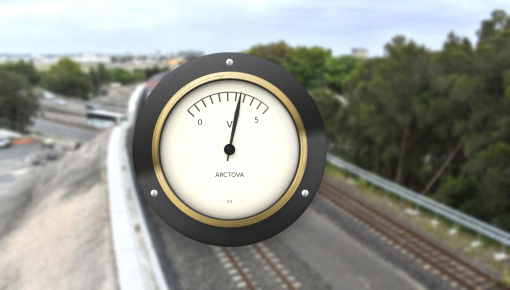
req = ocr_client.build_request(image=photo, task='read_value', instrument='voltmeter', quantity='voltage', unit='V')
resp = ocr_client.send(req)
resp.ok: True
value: 3.25 V
